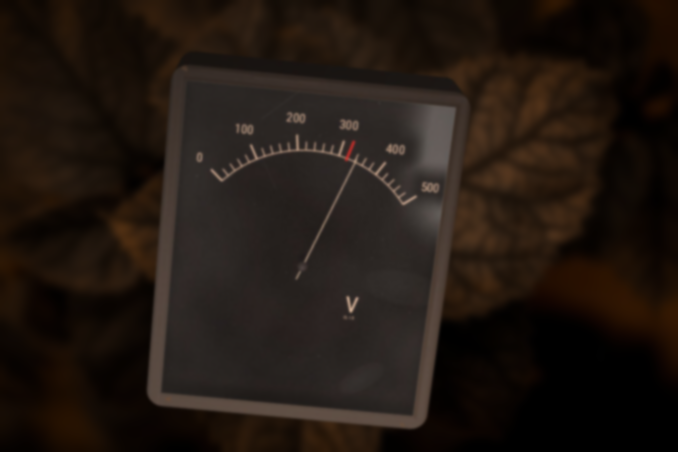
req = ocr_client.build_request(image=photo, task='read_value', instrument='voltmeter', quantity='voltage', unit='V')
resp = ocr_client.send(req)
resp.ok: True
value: 340 V
